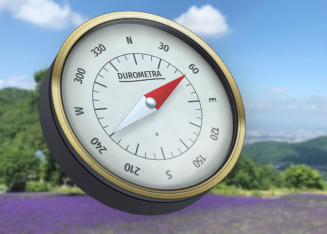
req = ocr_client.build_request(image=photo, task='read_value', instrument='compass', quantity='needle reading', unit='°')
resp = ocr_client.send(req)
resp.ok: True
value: 60 °
